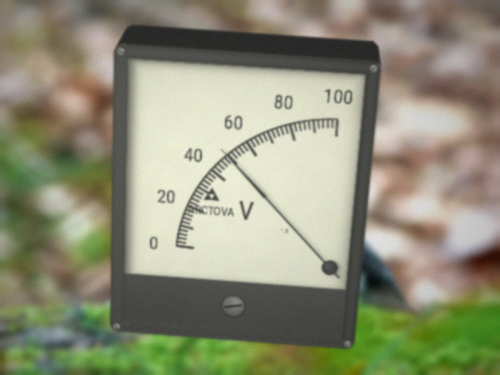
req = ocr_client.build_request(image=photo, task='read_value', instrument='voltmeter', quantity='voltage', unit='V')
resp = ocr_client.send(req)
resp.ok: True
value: 50 V
